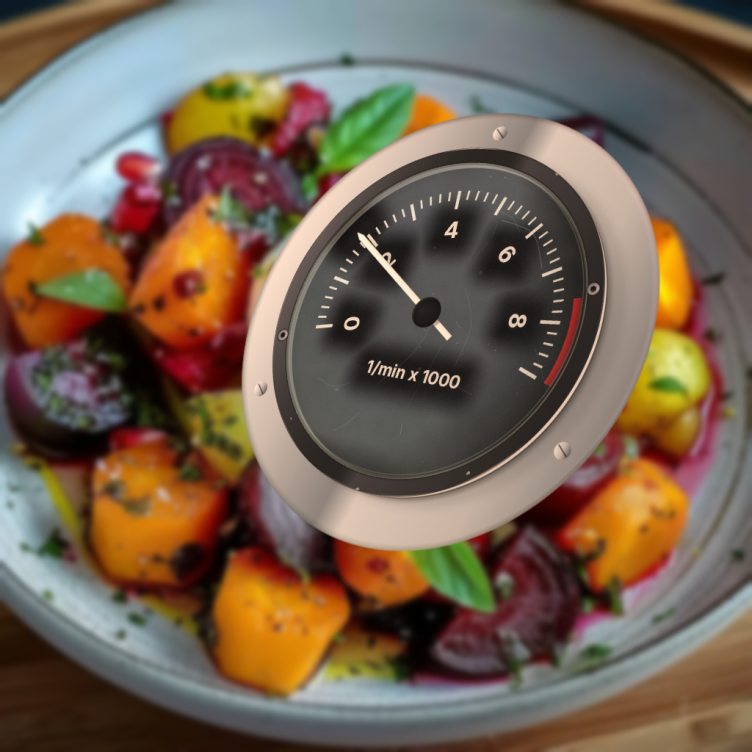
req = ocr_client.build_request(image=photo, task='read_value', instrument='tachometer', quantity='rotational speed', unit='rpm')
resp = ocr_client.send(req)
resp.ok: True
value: 1900 rpm
